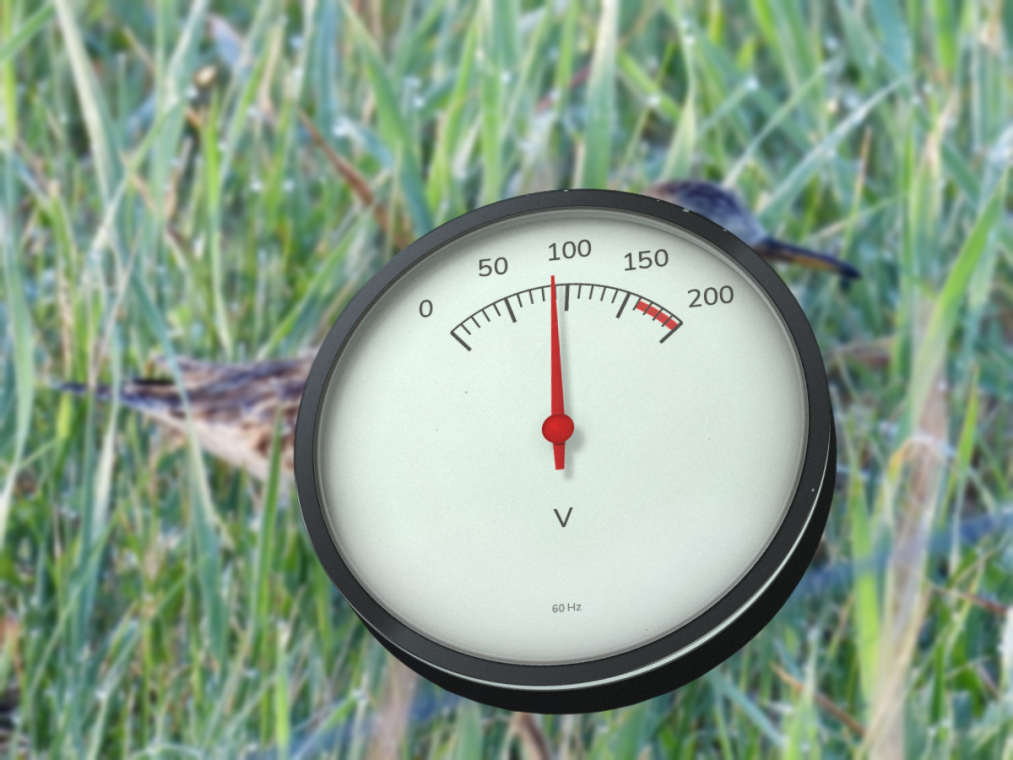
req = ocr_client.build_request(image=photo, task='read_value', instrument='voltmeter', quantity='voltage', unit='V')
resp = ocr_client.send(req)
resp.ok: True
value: 90 V
